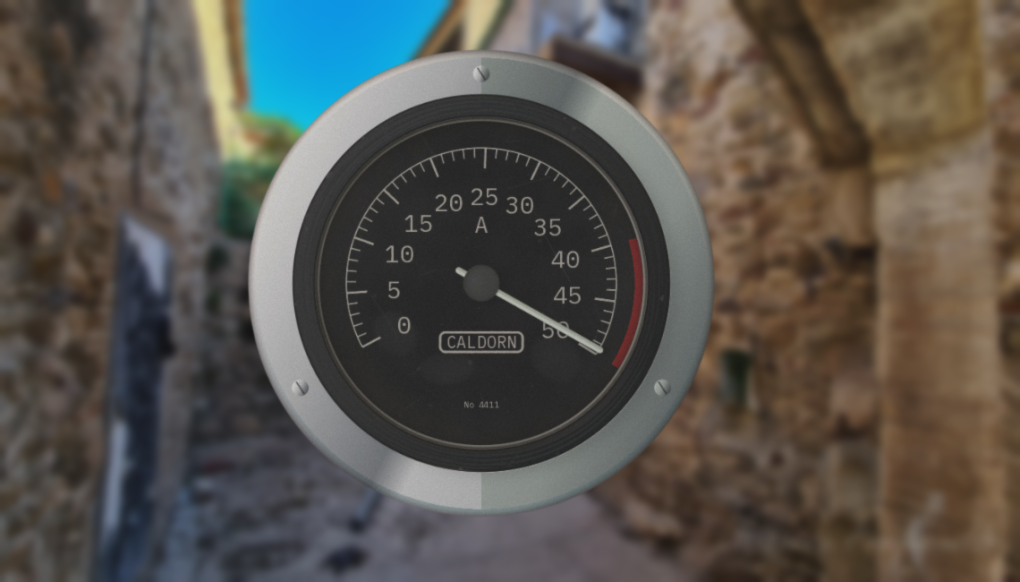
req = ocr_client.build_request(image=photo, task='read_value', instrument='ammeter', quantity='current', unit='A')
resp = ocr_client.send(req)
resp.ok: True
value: 49.5 A
